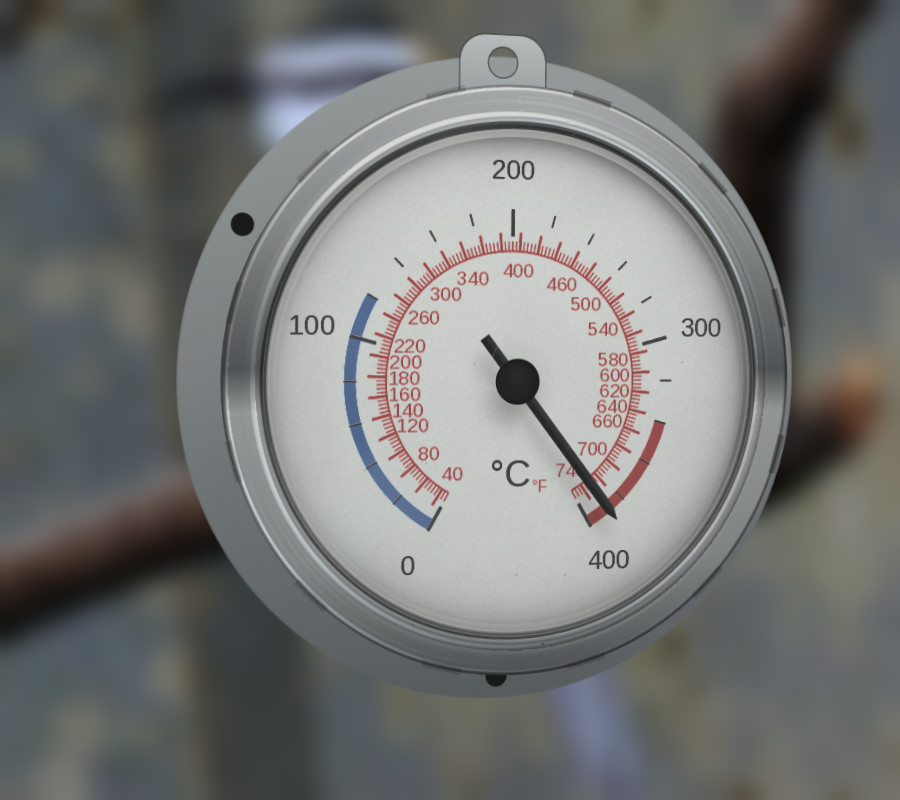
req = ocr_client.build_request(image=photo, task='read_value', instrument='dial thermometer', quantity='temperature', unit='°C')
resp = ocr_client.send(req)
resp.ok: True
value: 390 °C
